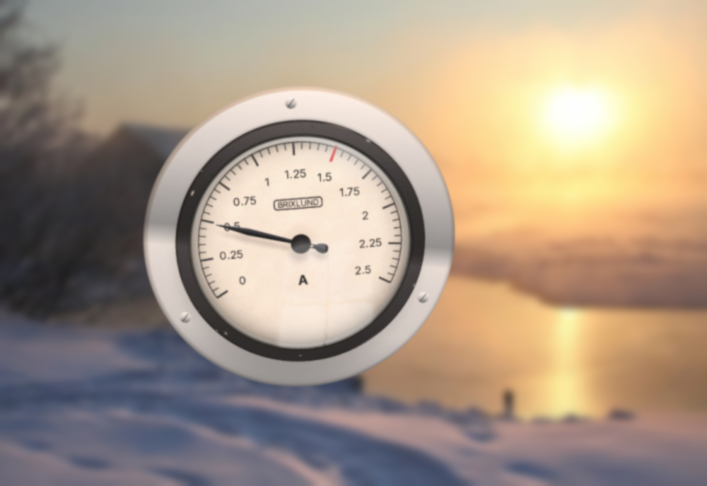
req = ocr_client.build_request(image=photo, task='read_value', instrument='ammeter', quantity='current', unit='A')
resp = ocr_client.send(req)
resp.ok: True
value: 0.5 A
